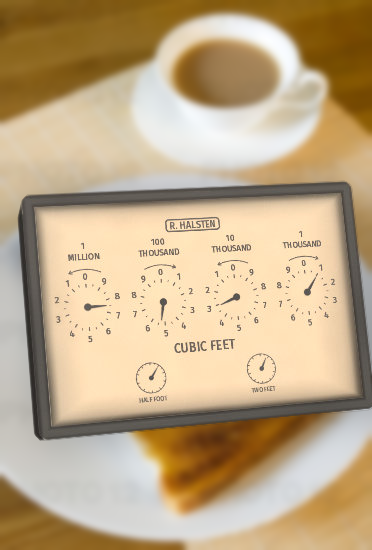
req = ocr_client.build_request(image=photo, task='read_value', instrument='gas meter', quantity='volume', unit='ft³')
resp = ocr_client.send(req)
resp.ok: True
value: 753100 ft³
